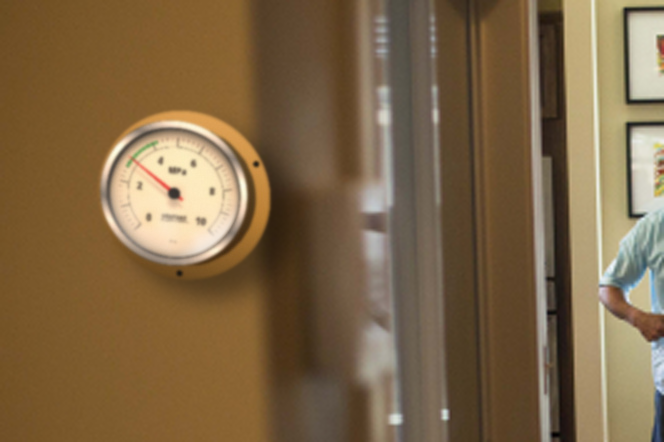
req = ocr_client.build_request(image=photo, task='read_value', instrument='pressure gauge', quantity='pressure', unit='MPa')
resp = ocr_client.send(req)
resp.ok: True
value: 3 MPa
